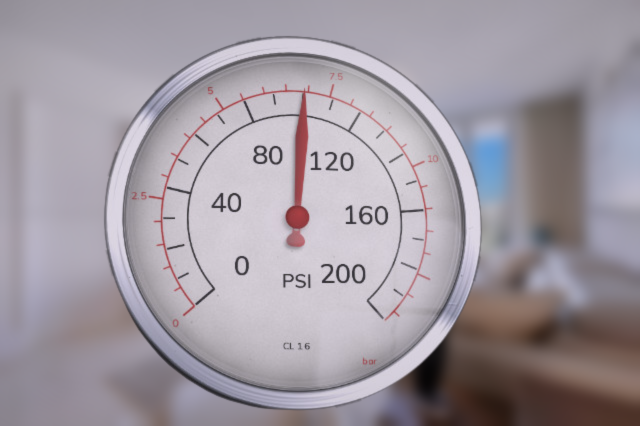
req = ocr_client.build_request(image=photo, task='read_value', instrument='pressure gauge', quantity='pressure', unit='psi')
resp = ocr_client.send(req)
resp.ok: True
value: 100 psi
